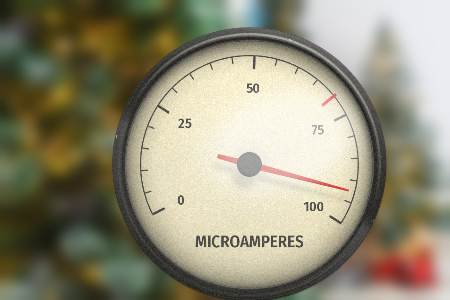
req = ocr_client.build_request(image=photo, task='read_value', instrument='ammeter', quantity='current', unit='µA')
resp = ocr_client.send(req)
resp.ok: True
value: 92.5 µA
